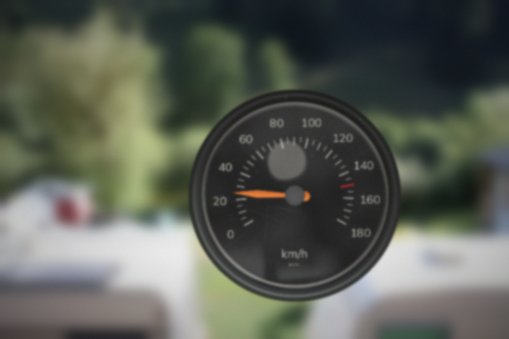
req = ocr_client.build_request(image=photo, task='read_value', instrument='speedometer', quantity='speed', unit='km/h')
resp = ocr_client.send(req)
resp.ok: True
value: 25 km/h
